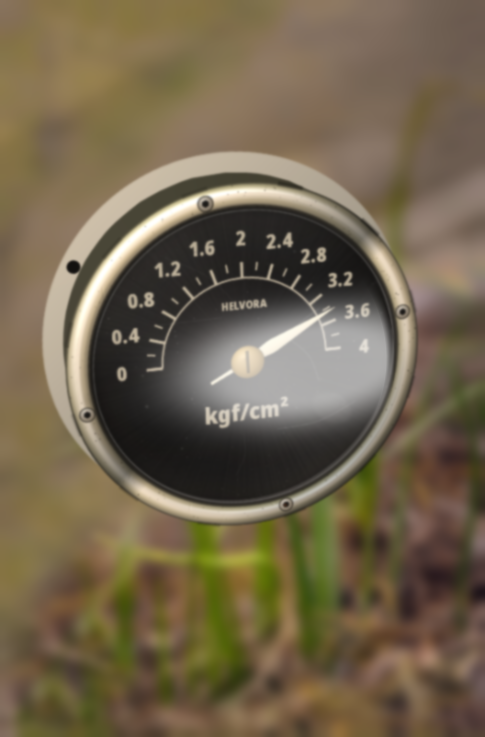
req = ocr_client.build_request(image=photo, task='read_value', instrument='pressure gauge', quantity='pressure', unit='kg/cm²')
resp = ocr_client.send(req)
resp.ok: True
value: 3.4 kg/cm²
